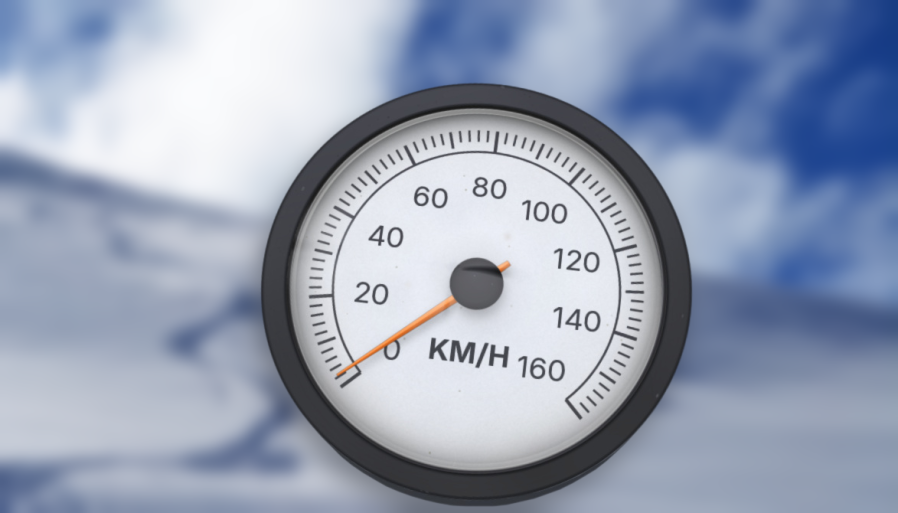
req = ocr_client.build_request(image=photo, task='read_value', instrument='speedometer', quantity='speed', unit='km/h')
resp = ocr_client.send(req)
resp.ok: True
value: 2 km/h
